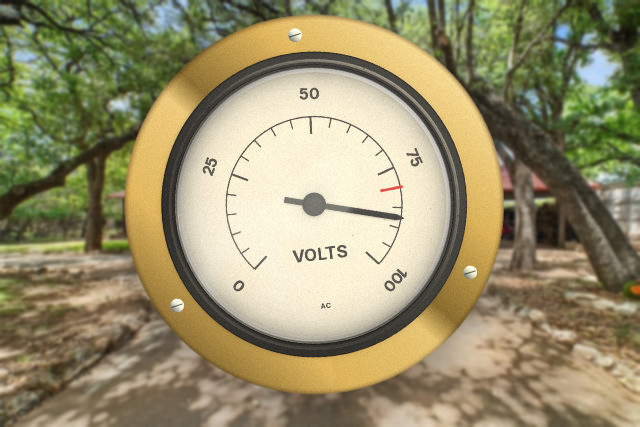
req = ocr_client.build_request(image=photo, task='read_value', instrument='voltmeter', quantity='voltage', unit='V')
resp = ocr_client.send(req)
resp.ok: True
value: 87.5 V
